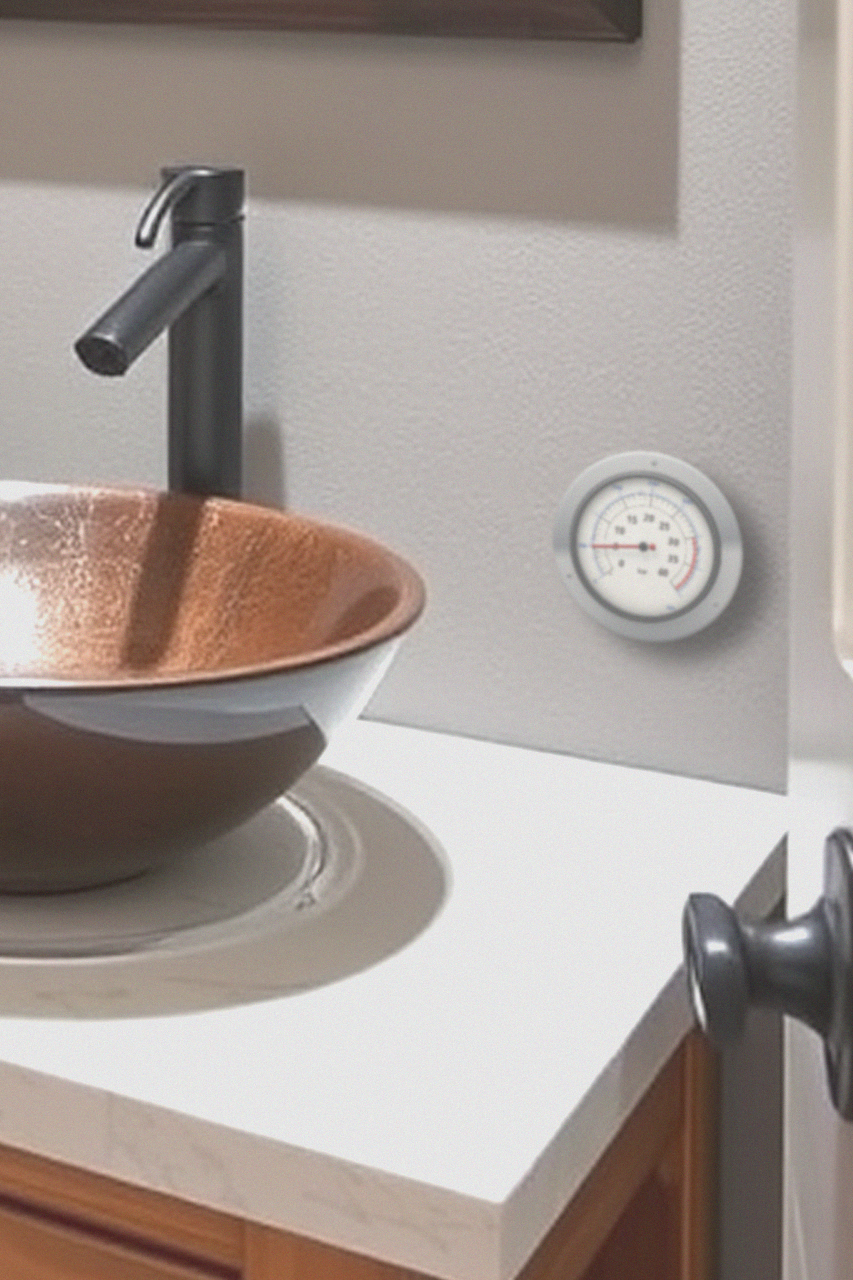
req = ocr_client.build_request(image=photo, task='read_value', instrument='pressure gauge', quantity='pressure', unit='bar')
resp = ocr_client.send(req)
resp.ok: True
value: 5 bar
